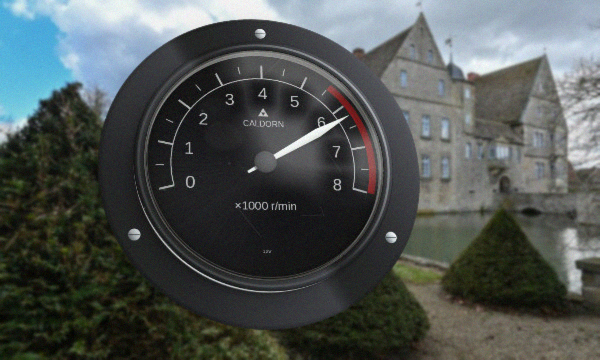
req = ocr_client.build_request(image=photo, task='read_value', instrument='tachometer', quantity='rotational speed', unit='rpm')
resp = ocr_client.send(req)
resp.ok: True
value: 6250 rpm
